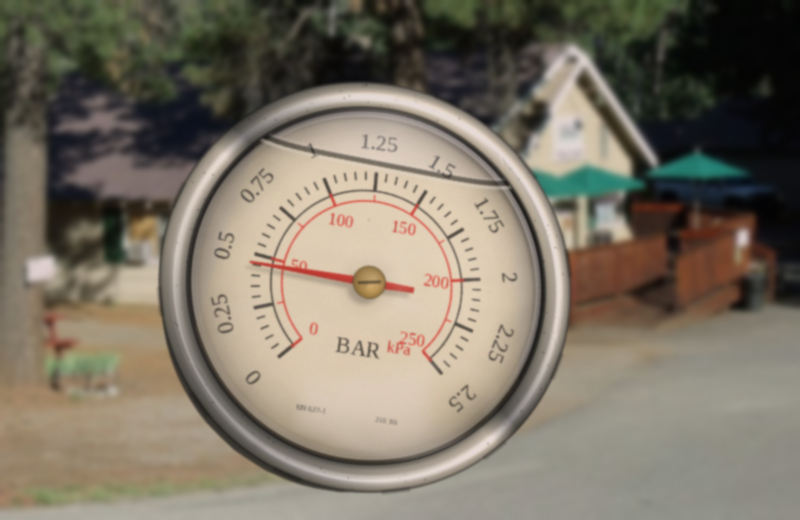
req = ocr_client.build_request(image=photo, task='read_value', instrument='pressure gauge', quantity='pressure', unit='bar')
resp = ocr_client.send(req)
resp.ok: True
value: 0.45 bar
